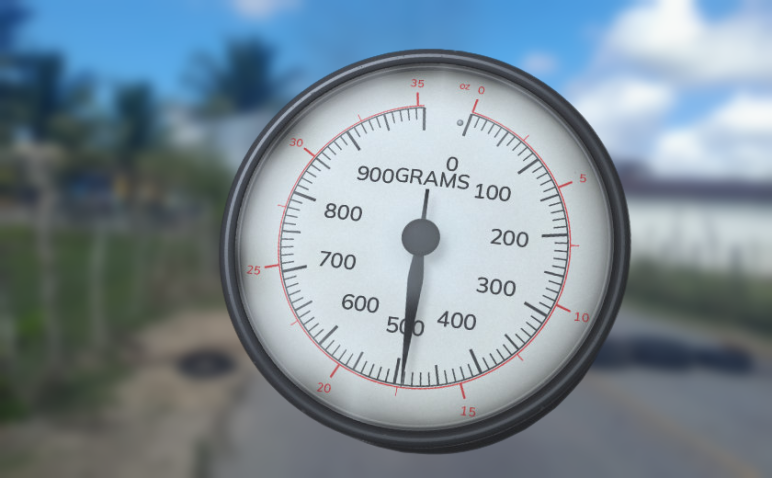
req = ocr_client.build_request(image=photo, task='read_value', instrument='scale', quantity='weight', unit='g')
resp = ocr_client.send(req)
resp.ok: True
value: 490 g
